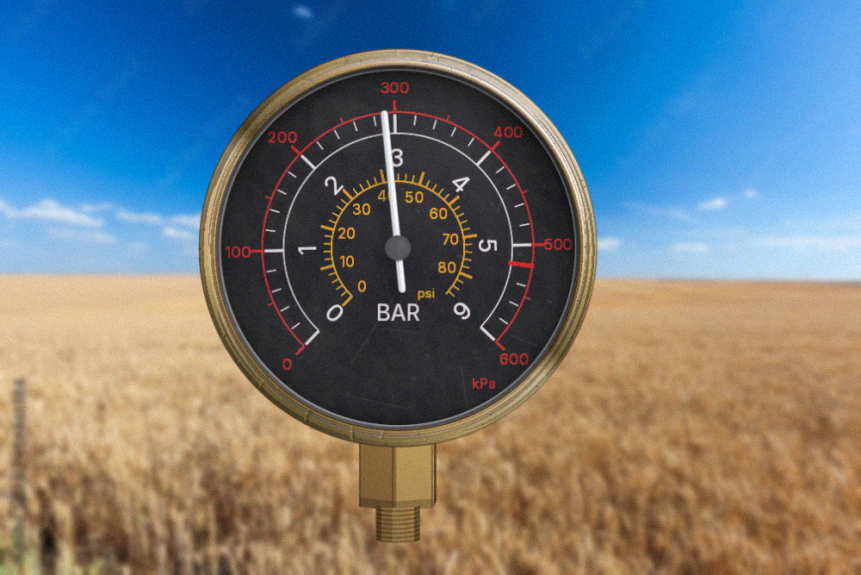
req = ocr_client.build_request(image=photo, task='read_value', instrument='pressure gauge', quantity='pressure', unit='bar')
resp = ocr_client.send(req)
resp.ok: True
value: 2.9 bar
